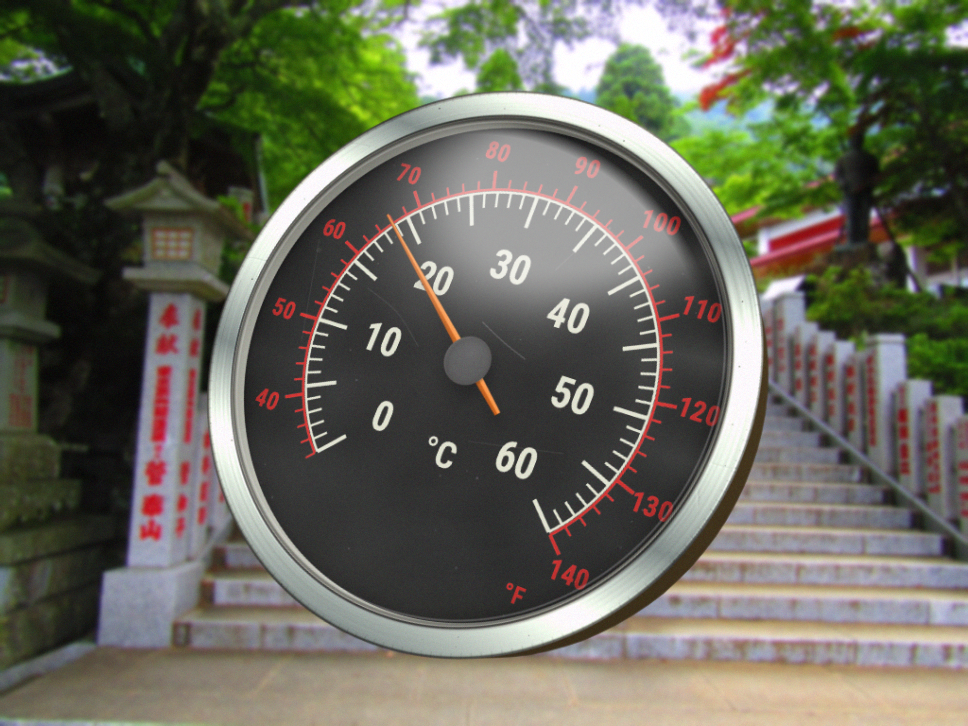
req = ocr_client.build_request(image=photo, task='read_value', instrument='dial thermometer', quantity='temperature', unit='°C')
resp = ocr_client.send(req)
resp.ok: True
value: 19 °C
